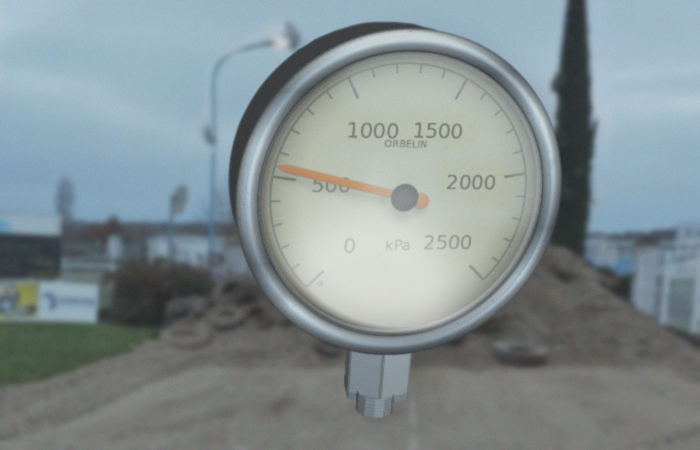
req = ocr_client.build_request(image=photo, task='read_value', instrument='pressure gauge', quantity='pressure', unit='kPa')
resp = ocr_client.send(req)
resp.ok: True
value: 550 kPa
